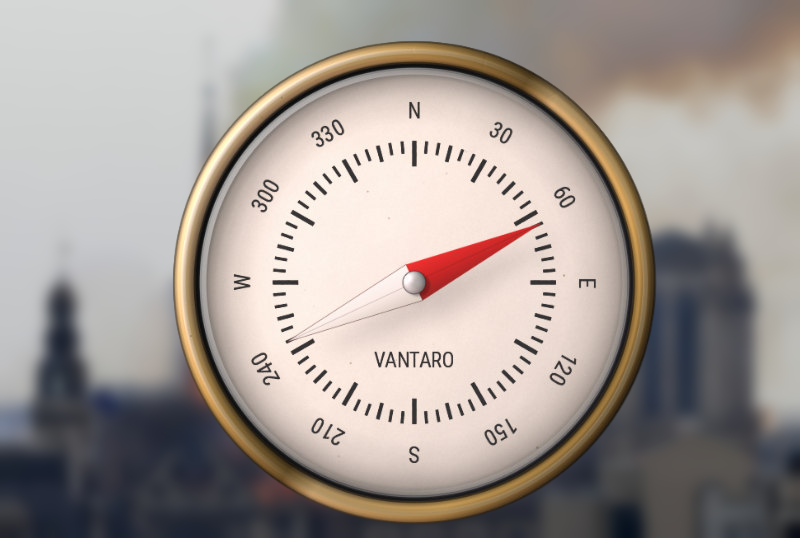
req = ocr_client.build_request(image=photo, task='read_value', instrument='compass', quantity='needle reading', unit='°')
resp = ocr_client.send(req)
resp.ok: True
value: 65 °
